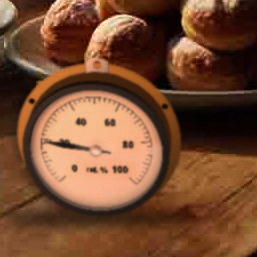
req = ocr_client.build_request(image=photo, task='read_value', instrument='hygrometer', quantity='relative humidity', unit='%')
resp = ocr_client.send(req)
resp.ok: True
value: 20 %
